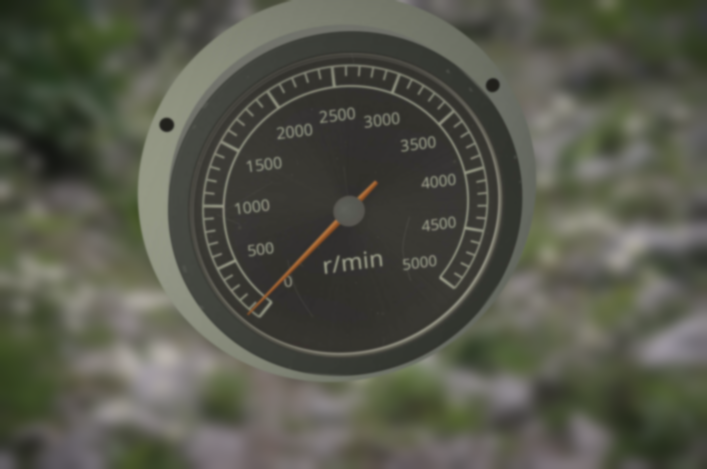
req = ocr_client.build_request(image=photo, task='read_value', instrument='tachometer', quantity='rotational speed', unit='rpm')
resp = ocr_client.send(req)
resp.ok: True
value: 100 rpm
